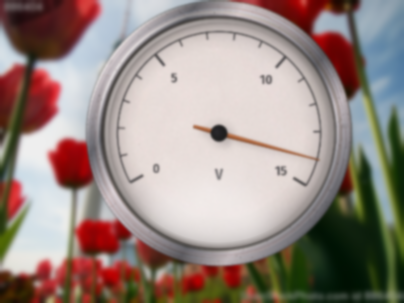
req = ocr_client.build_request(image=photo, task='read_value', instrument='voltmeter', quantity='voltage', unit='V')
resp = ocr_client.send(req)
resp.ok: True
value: 14 V
